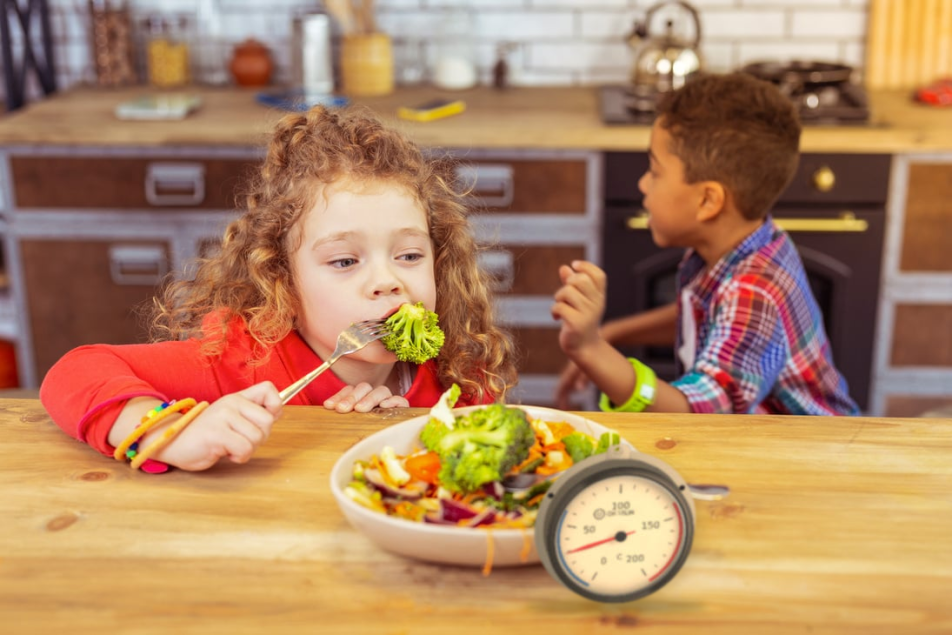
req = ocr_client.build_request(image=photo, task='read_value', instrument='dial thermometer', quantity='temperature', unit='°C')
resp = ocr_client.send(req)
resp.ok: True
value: 30 °C
